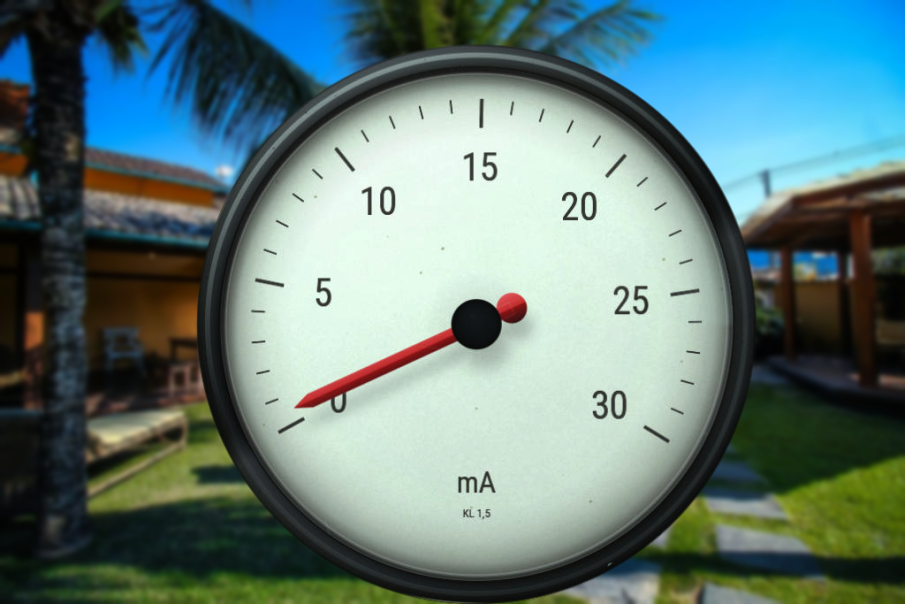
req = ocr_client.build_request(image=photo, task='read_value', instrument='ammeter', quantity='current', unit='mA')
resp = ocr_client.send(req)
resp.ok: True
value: 0.5 mA
